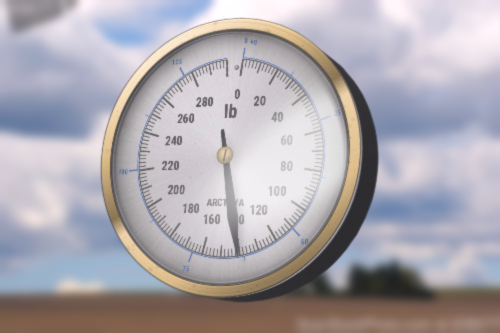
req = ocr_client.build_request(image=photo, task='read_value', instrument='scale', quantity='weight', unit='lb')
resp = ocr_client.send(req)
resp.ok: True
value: 140 lb
